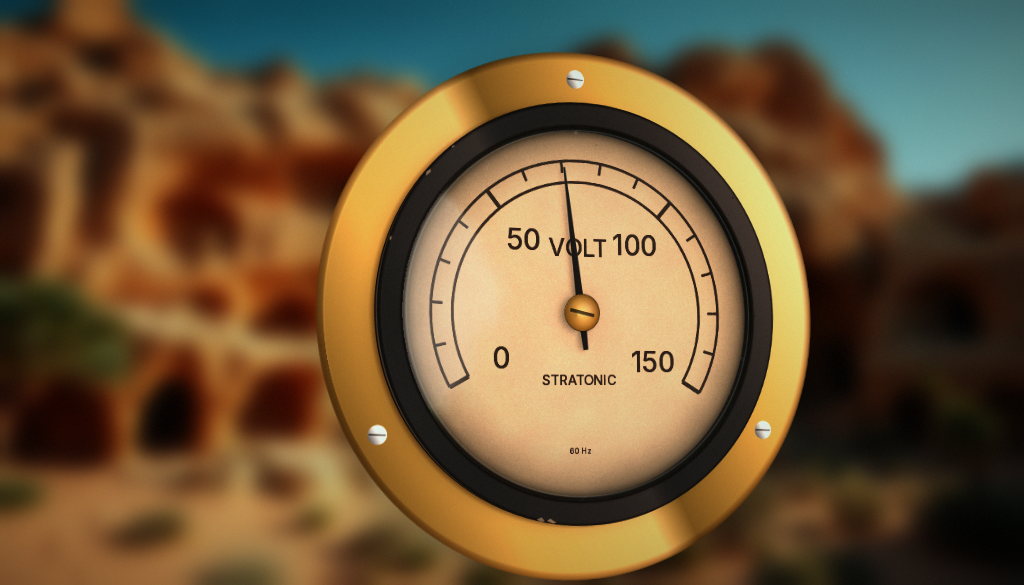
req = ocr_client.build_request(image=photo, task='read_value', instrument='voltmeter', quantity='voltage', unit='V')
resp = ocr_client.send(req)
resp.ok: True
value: 70 V
